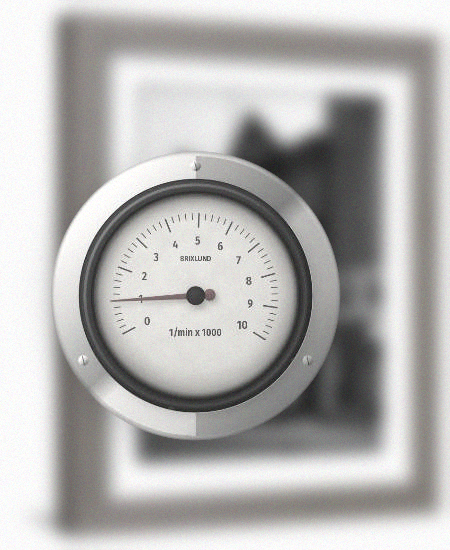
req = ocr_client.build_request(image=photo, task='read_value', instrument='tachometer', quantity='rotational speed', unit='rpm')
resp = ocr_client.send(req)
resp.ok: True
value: 1000 rpm
